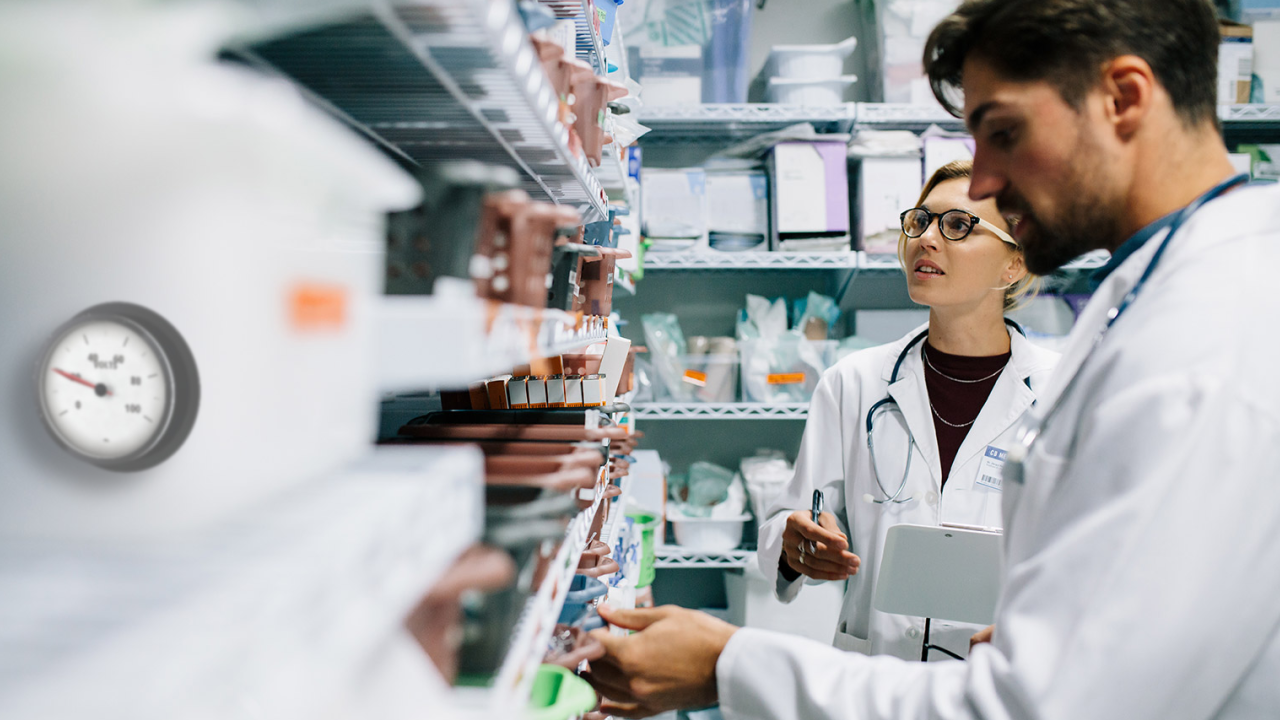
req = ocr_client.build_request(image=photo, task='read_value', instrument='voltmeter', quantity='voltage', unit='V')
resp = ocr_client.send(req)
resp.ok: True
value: 20 V
